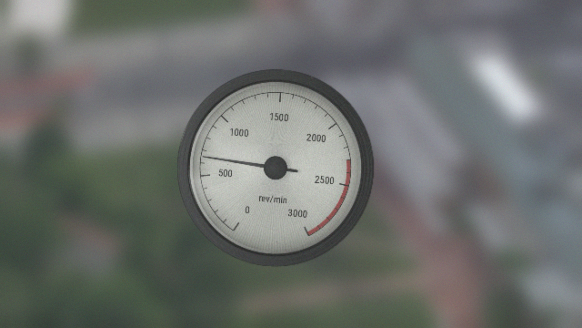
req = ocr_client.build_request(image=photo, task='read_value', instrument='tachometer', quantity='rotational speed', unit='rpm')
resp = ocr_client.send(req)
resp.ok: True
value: 650 rpm
